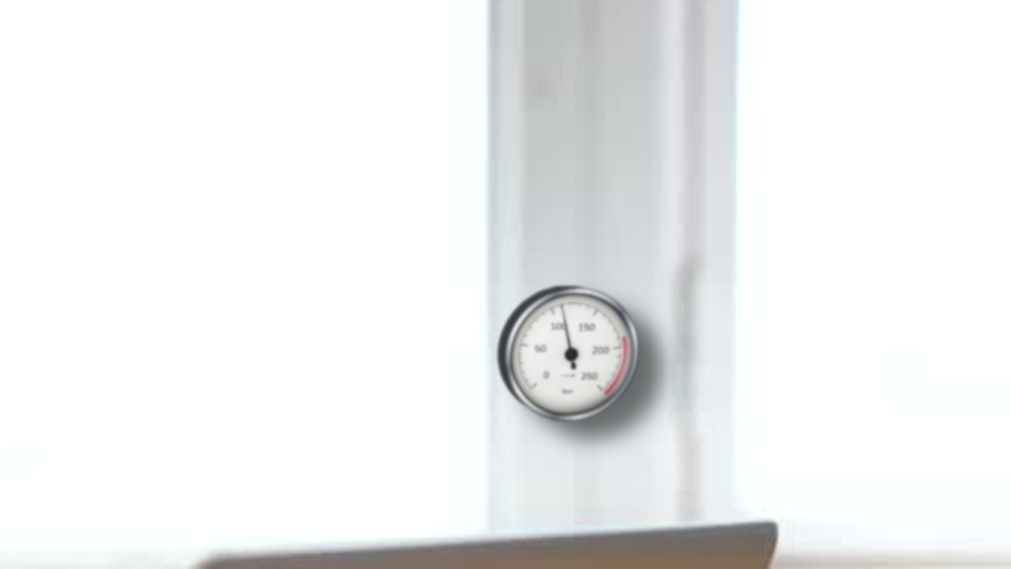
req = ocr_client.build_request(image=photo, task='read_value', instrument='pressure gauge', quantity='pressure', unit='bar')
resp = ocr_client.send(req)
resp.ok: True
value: 110 bar
